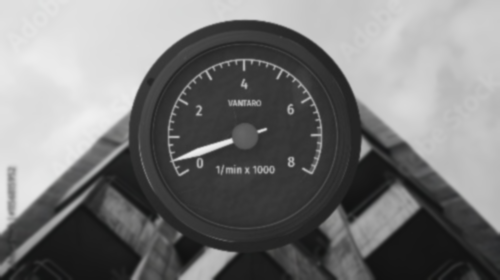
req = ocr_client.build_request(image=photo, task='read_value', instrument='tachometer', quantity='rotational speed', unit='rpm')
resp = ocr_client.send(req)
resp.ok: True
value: 400 rpm
